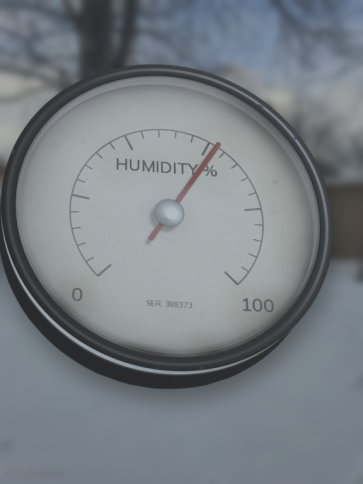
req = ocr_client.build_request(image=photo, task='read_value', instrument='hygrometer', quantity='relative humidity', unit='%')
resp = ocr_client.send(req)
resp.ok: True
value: 62 %
